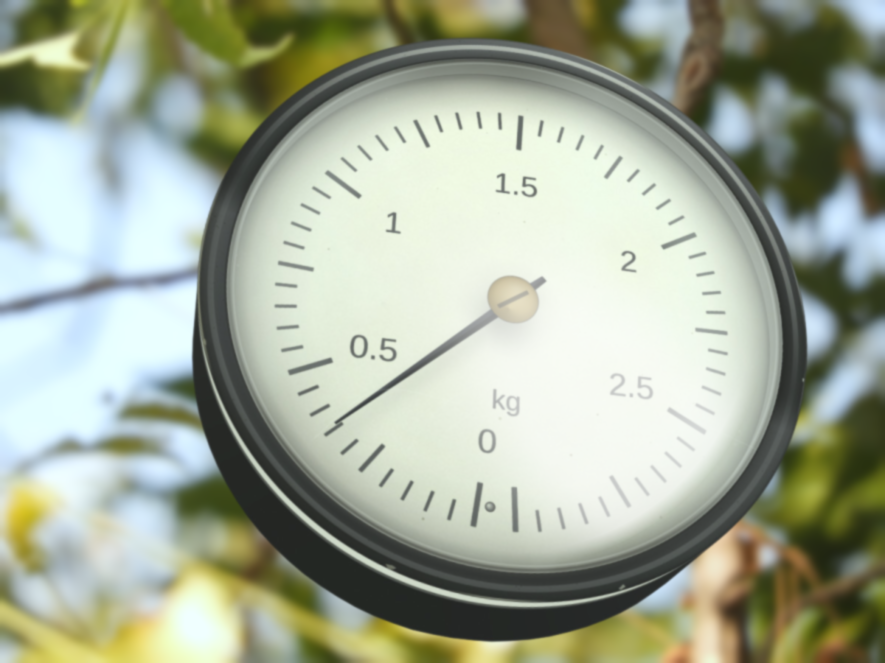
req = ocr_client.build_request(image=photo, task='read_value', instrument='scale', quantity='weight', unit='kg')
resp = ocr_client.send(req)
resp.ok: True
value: 0.35 kg
